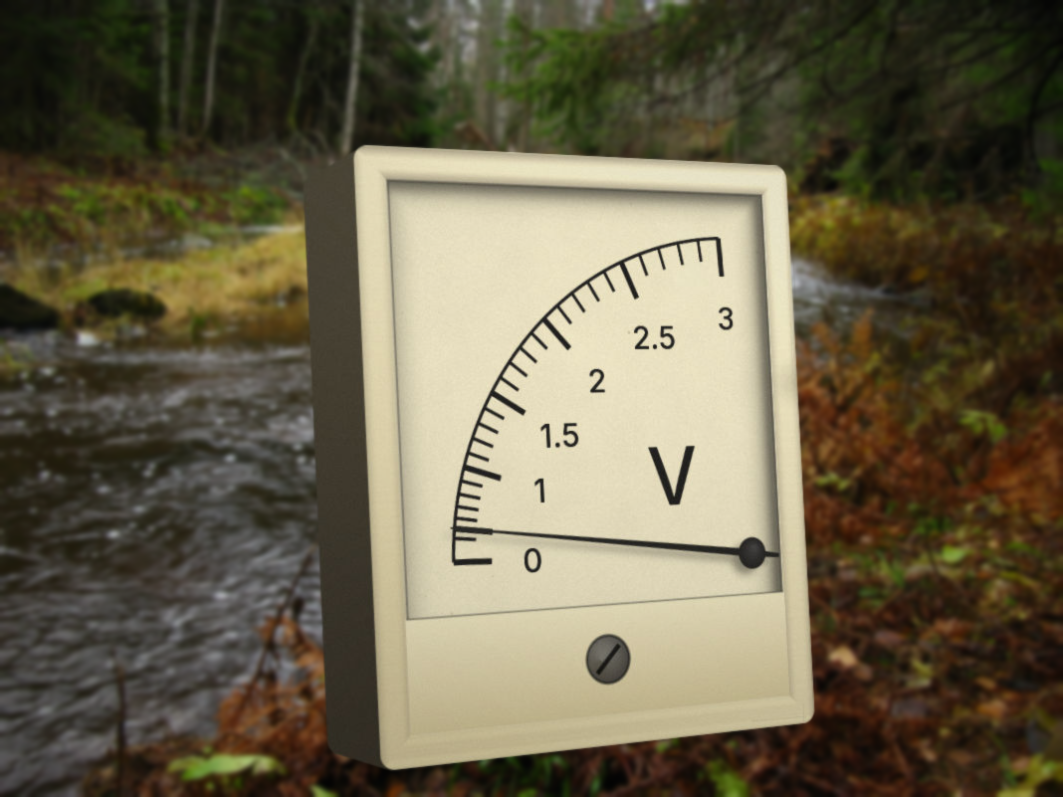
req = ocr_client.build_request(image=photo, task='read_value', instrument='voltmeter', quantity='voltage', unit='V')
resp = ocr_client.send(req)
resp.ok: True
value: 0.5 V
